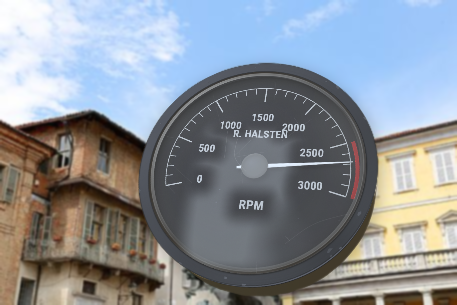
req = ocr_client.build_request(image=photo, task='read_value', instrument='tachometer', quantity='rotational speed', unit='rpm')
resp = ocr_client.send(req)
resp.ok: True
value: 2700 rpm
